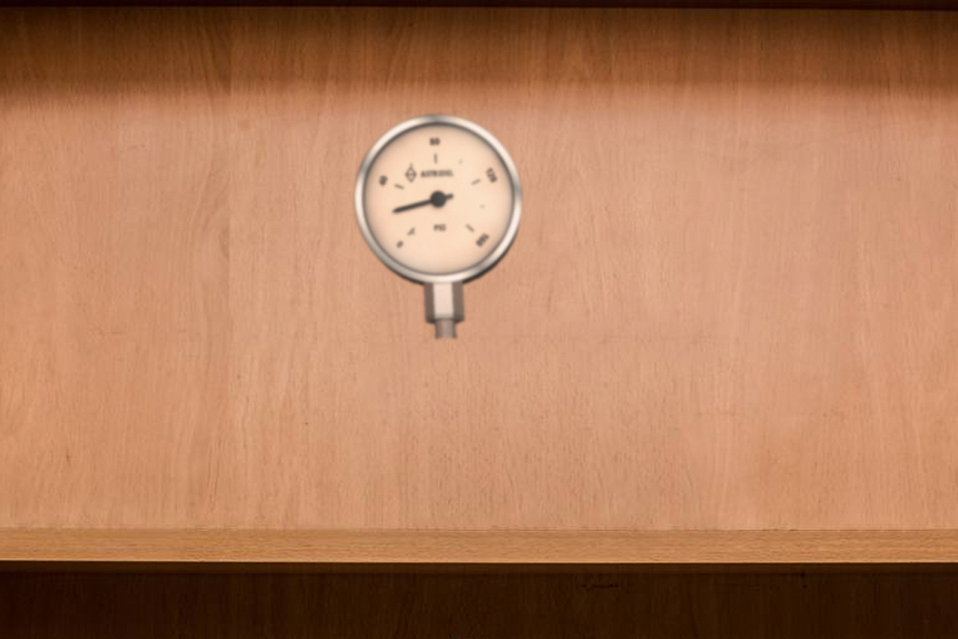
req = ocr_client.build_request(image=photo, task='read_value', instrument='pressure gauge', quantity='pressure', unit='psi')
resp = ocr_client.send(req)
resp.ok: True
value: 20 psi
